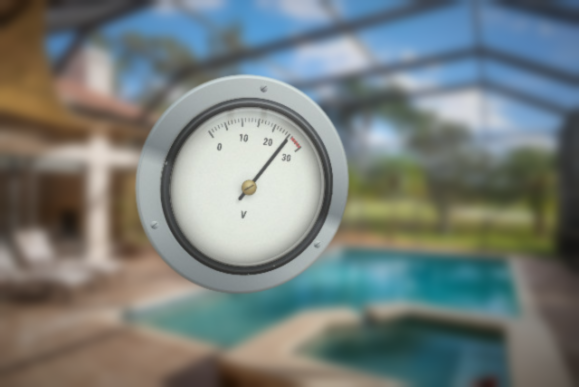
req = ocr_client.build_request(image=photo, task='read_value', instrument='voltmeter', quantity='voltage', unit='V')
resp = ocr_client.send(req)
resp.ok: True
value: 25 V
